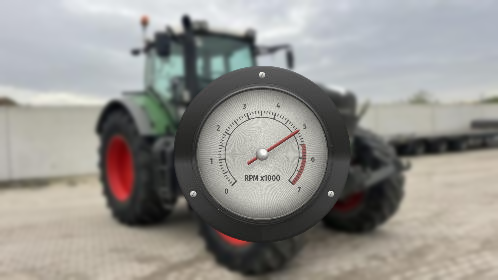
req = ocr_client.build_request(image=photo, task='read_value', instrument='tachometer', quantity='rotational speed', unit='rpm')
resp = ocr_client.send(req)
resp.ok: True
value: 5000 rpm
